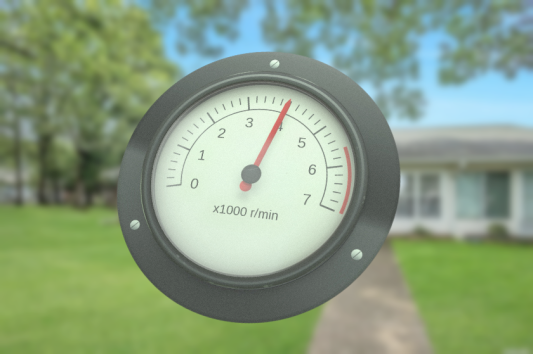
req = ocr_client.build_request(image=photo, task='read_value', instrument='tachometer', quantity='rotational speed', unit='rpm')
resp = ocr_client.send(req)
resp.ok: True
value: 4000 rpm
